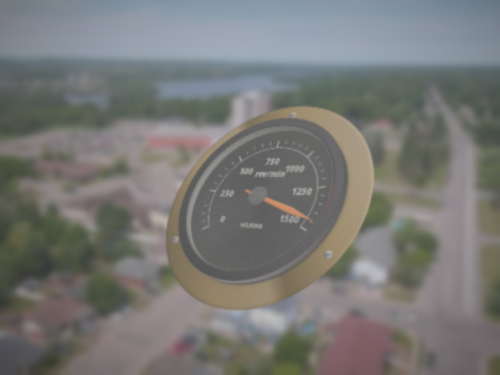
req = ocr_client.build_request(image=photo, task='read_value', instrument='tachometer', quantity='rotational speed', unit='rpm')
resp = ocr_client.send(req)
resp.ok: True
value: 1450 rpm
